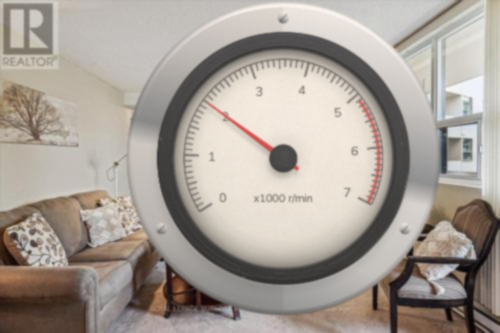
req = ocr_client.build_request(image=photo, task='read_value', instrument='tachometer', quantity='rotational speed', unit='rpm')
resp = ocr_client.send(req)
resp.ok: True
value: 2000 rpm
